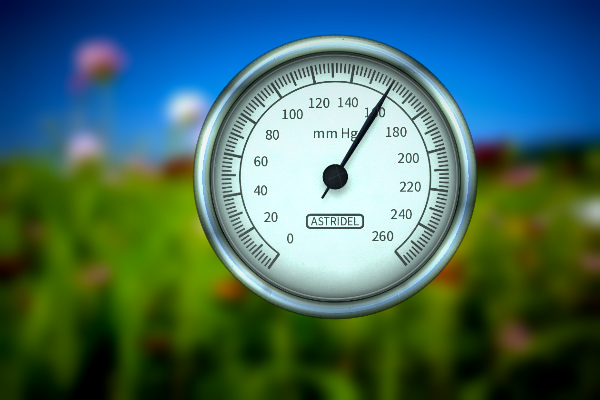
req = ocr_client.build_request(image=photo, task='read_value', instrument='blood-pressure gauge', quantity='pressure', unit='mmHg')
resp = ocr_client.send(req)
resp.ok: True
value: 160 mmHg
